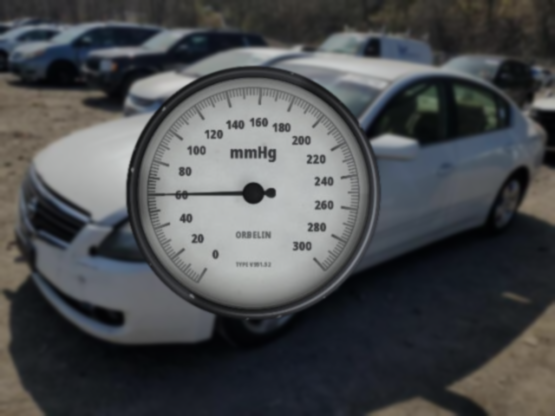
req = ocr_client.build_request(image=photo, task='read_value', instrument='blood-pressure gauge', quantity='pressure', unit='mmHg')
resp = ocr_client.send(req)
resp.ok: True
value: 60 mmHg
